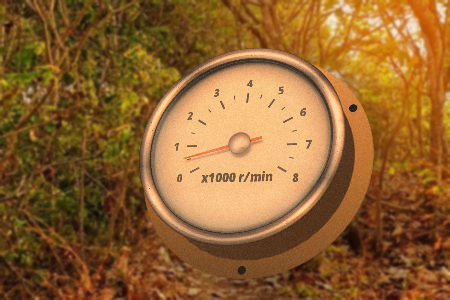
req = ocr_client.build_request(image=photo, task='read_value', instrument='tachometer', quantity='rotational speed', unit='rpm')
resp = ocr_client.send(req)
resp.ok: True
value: 500 rpm
